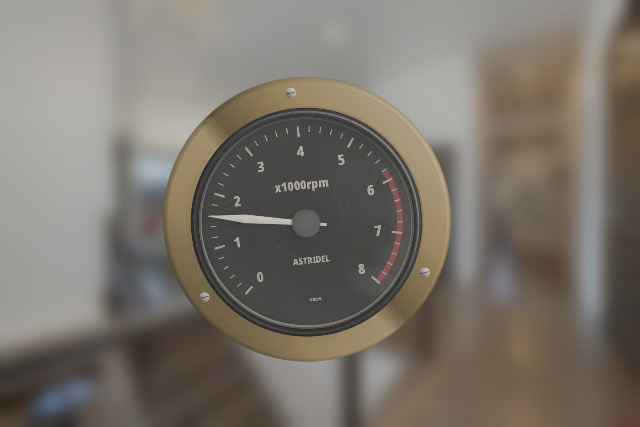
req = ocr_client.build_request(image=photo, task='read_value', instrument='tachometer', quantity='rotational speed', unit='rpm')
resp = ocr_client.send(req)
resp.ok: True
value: 1600 rpm
